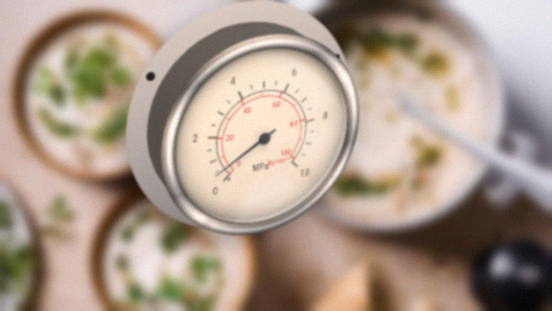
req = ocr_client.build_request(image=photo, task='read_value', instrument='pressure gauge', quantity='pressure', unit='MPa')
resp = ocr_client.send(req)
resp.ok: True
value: 0.5 MPa
